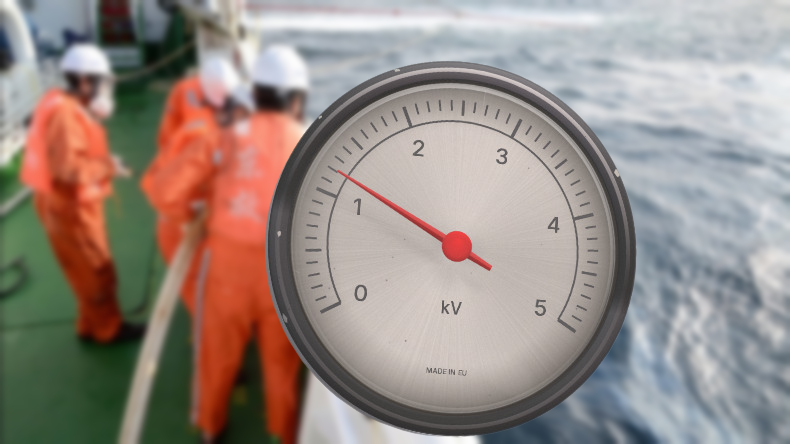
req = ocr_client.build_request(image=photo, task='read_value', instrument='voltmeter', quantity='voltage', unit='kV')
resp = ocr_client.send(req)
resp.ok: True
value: 1.2 kV
